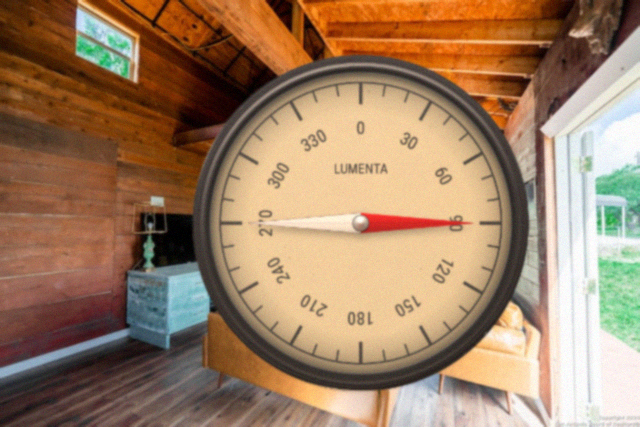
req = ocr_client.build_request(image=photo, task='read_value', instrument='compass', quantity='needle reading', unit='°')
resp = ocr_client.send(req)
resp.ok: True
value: 90 °
